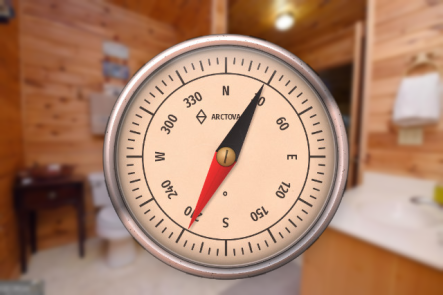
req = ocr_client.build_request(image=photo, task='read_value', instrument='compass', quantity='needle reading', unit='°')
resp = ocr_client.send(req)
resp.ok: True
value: 207.5 °
